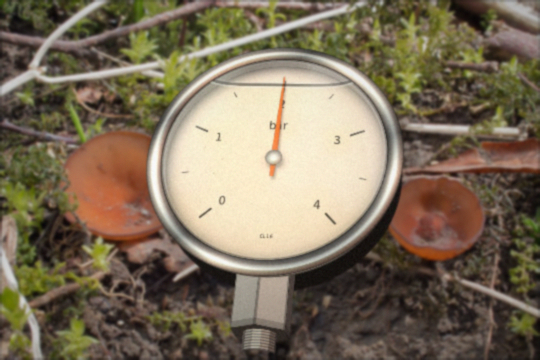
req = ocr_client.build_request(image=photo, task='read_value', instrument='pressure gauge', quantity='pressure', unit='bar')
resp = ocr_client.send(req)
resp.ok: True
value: 2 bar
